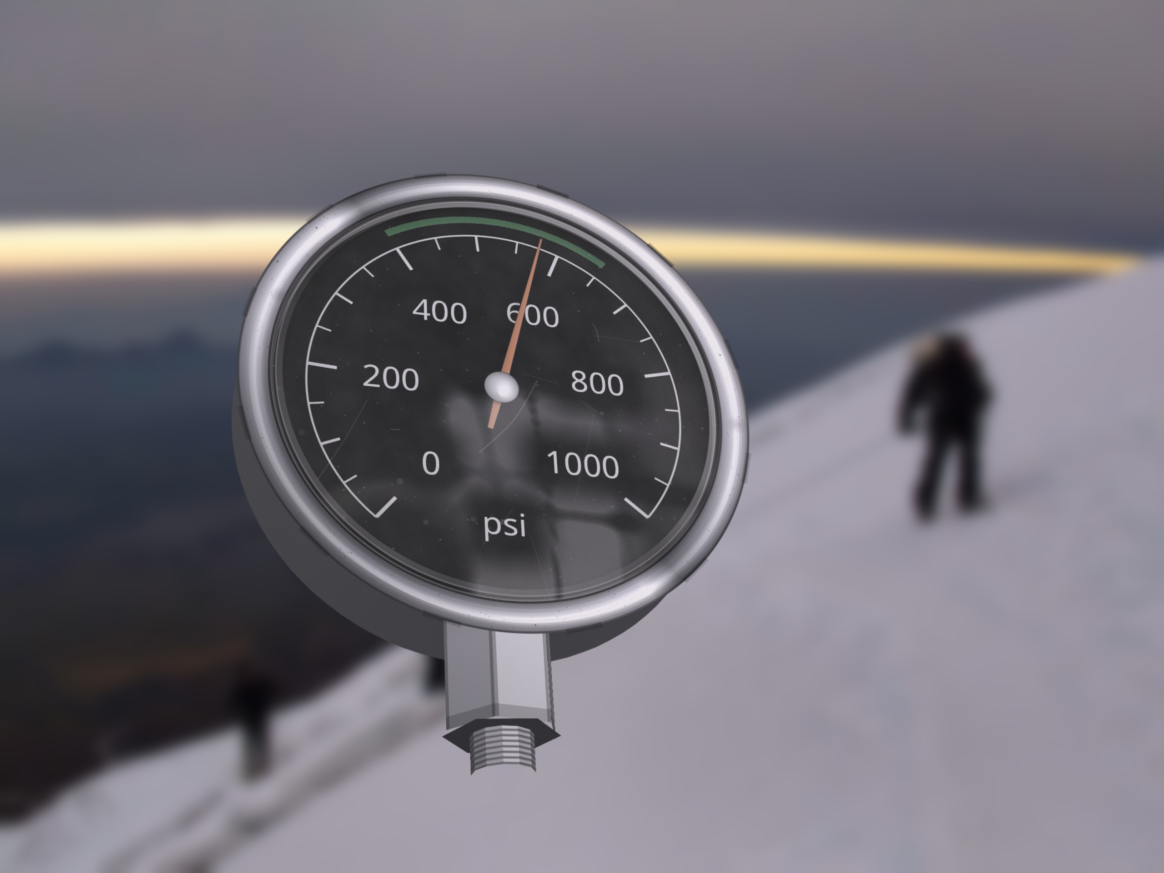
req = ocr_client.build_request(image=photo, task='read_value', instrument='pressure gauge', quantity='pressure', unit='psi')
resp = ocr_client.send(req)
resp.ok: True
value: 575 psi
